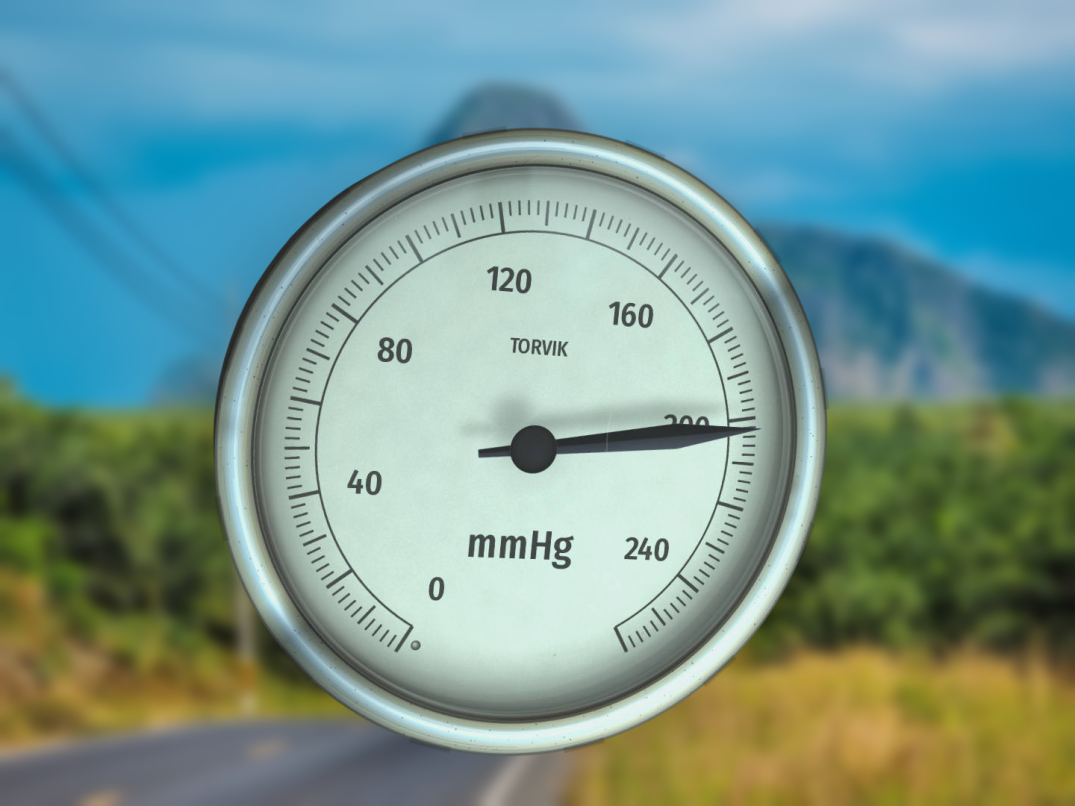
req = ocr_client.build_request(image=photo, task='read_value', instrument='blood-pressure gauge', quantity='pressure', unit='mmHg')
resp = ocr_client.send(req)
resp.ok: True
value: 202 mmHg
